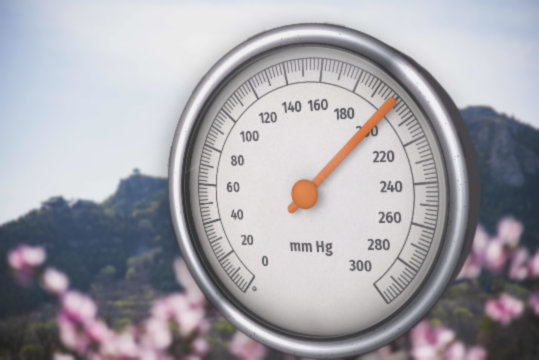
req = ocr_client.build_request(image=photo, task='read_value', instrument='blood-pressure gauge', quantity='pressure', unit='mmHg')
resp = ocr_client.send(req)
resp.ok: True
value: 200 mmHg
